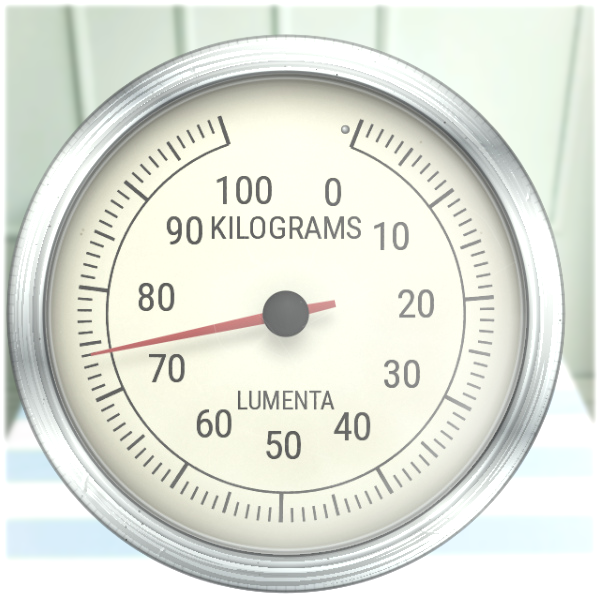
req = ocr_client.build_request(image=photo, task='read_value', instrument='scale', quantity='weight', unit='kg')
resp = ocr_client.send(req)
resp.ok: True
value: 74 kg
